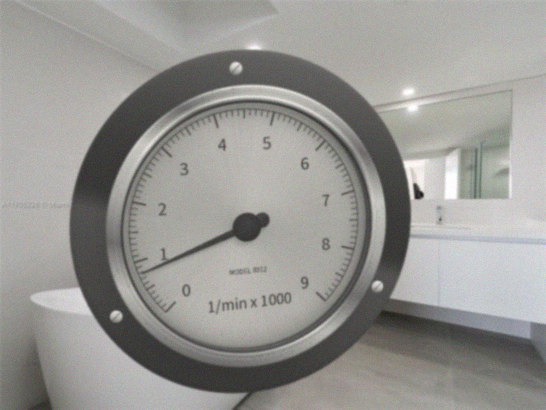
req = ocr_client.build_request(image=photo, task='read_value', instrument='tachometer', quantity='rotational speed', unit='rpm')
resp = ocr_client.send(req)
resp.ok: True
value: 800 rpm
